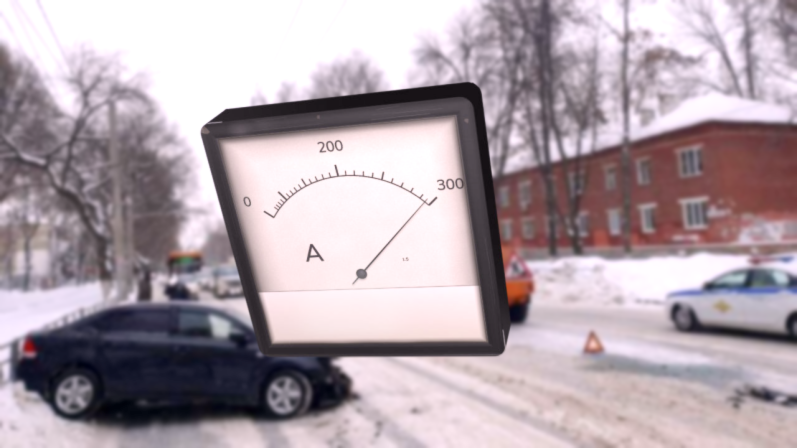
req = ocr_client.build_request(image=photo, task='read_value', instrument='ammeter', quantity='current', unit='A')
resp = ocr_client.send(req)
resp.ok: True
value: 295 A
